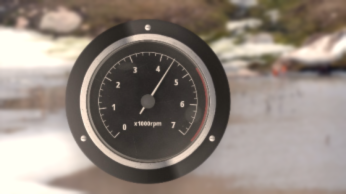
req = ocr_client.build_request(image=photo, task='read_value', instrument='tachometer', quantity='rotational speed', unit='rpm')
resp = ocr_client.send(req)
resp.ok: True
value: 4400 rpm
